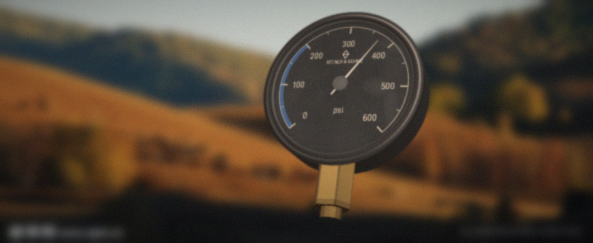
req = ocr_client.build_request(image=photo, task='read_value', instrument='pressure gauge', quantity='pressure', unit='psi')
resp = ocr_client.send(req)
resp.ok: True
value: 375 psi
